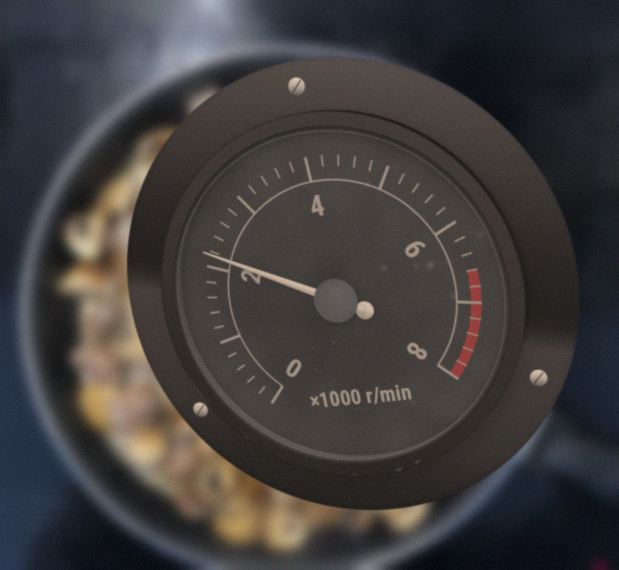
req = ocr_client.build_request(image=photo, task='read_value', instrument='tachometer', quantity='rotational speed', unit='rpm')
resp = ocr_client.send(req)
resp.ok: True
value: 2200 rpm
